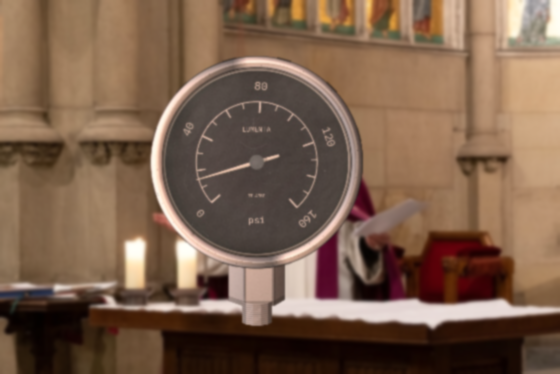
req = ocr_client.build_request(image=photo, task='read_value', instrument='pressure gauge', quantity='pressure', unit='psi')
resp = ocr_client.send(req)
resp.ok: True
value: 15 psi
